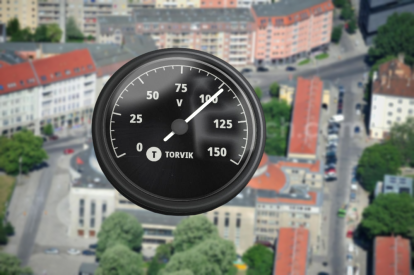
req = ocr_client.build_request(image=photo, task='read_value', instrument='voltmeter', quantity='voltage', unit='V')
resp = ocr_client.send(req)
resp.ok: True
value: 102.5 V
